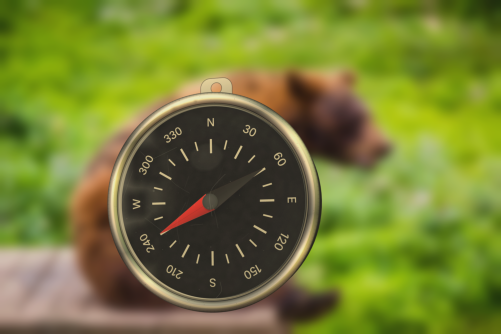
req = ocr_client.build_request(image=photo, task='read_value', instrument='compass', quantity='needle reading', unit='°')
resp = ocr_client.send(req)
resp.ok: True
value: 240 °
